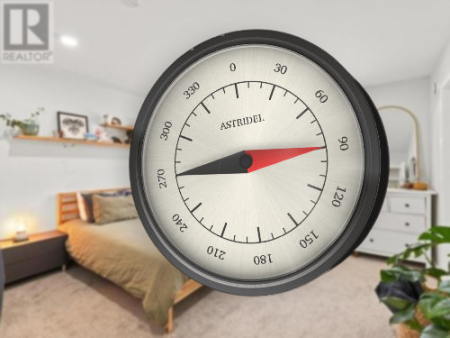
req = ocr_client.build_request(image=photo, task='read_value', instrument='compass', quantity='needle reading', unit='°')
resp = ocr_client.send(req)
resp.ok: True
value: 90 °
